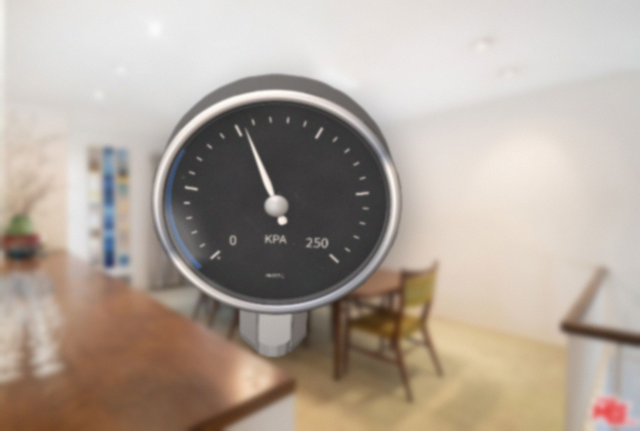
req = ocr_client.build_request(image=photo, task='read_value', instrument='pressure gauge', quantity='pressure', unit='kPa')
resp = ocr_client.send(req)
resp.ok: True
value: 105 kPa
